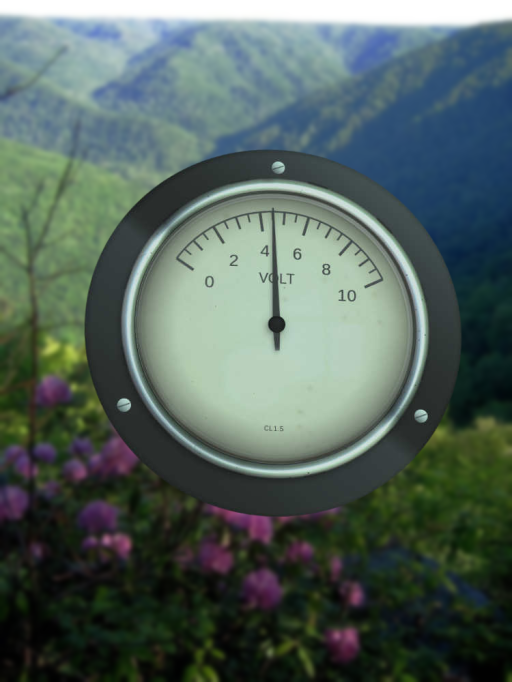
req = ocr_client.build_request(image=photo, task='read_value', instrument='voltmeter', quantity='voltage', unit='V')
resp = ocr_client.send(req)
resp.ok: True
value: 4.5 V
